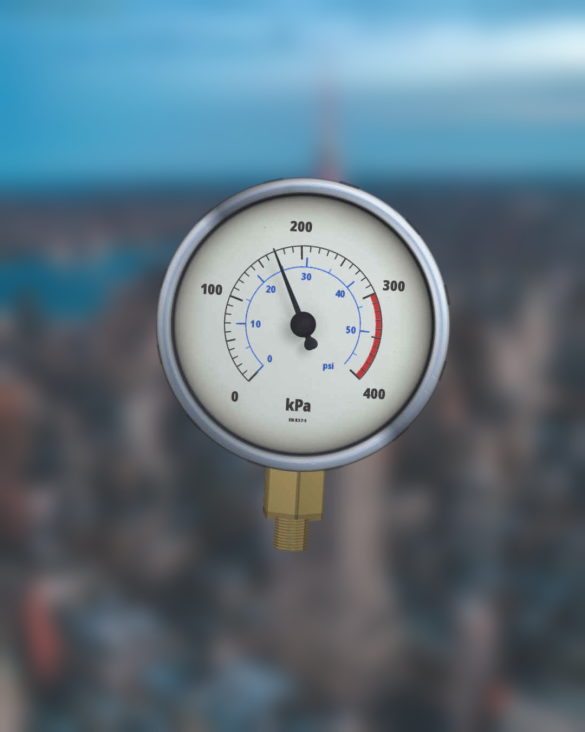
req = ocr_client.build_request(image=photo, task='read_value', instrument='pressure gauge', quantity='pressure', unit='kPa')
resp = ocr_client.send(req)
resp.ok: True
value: 170 kPa
